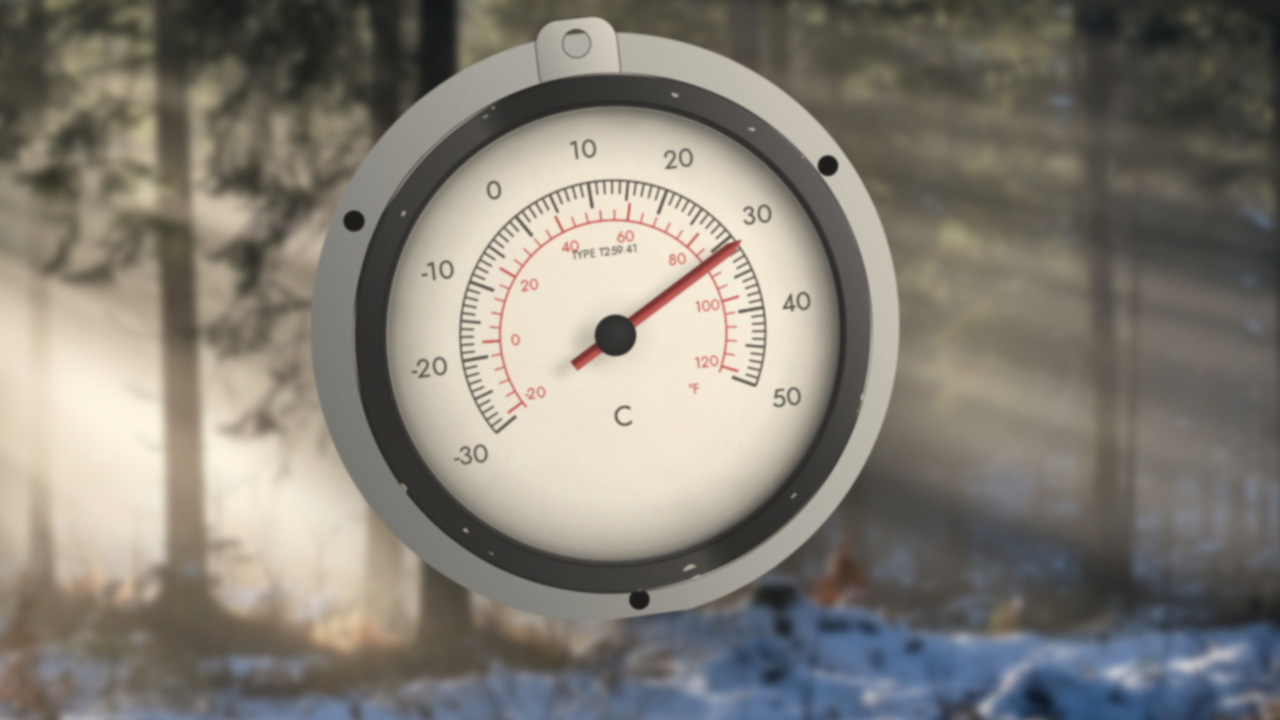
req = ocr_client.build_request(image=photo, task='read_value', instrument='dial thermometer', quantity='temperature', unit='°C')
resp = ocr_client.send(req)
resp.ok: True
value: 31 °C
